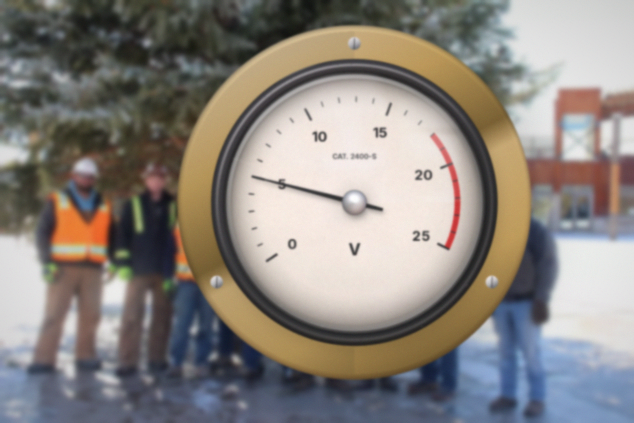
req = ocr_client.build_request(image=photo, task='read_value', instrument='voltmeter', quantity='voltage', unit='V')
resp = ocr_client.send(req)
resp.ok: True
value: 5 V
